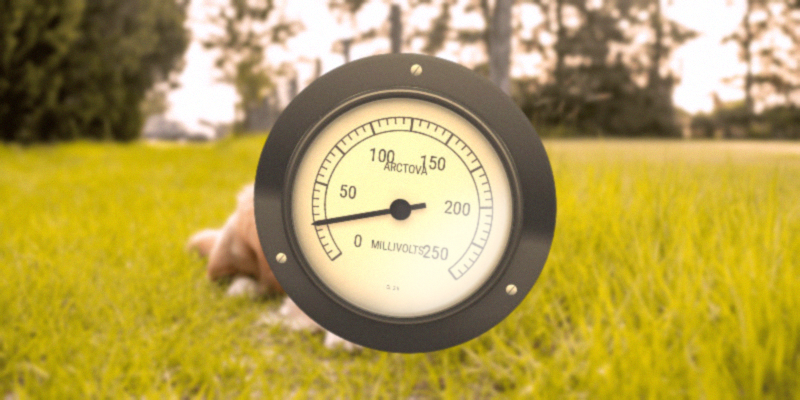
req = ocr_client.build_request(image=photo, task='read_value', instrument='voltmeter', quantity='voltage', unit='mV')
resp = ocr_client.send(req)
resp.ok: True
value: 25 mV
